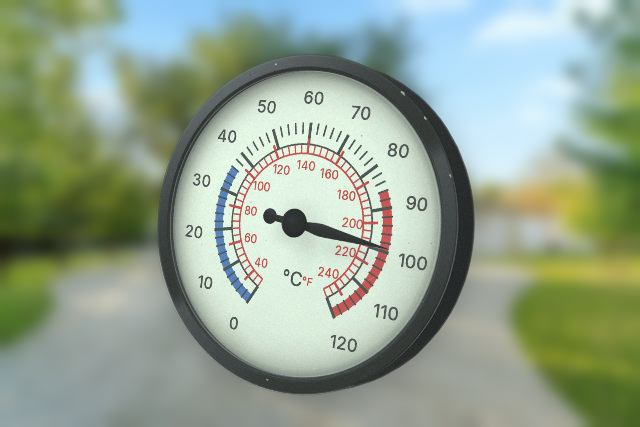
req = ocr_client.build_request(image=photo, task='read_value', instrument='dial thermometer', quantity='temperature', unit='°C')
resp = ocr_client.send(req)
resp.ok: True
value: 99 °C
